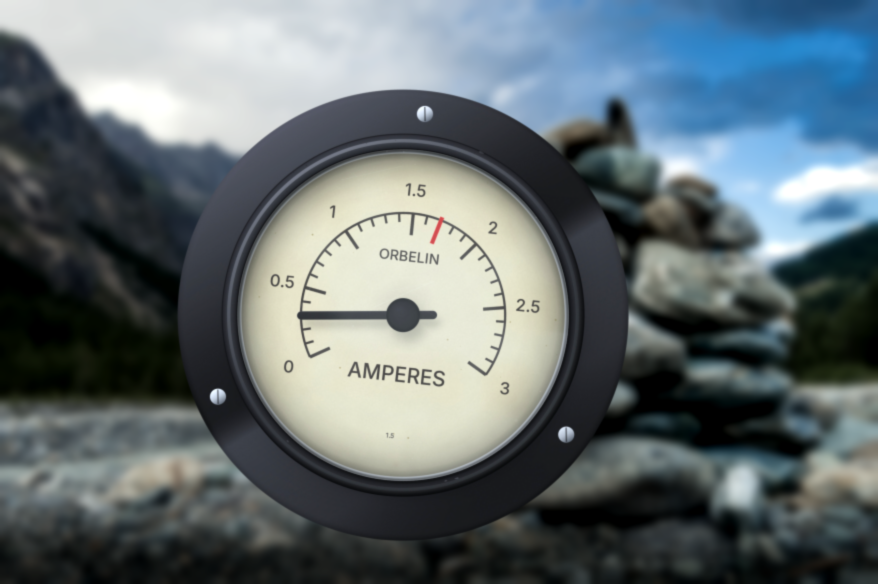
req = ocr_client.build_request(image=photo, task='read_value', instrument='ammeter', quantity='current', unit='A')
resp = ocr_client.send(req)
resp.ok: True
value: 0.3 A
